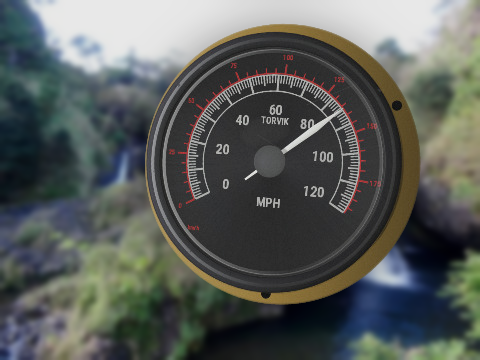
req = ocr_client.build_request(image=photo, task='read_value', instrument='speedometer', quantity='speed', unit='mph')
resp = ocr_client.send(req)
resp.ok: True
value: 85 mph
